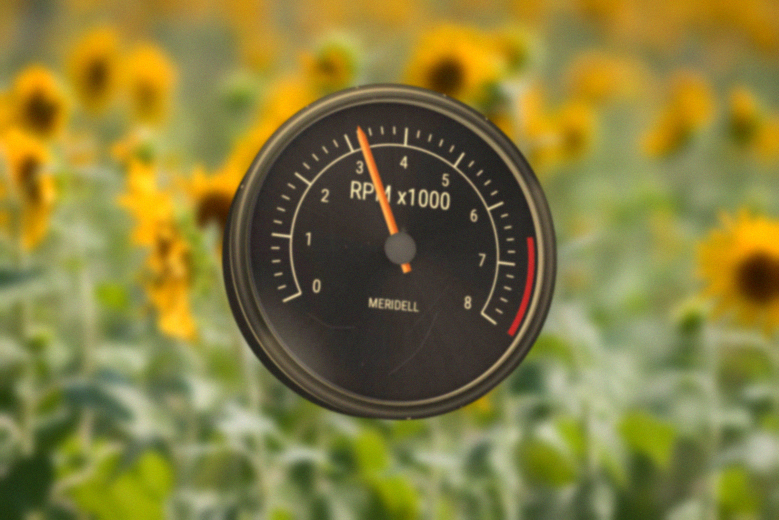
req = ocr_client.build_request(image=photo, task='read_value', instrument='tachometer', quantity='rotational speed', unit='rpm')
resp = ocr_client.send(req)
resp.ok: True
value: 3200 rpm
